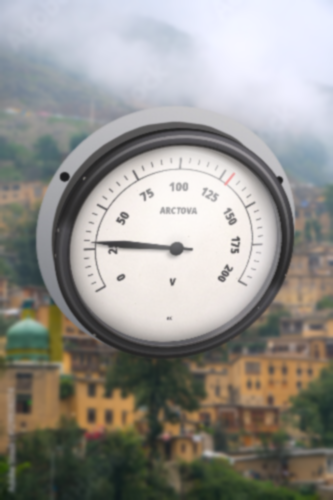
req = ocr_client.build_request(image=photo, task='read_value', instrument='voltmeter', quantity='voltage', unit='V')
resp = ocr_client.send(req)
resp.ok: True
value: 30 V
